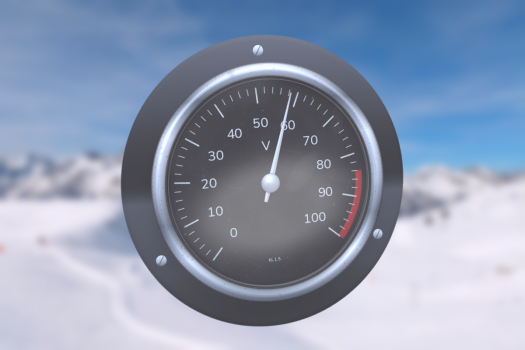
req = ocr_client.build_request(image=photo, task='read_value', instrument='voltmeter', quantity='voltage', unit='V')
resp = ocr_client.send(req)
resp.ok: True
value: 58 V
